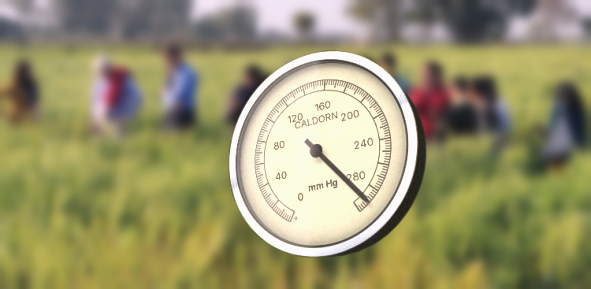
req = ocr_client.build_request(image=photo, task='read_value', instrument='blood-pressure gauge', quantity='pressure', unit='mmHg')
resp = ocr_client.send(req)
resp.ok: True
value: 290 mmHg
